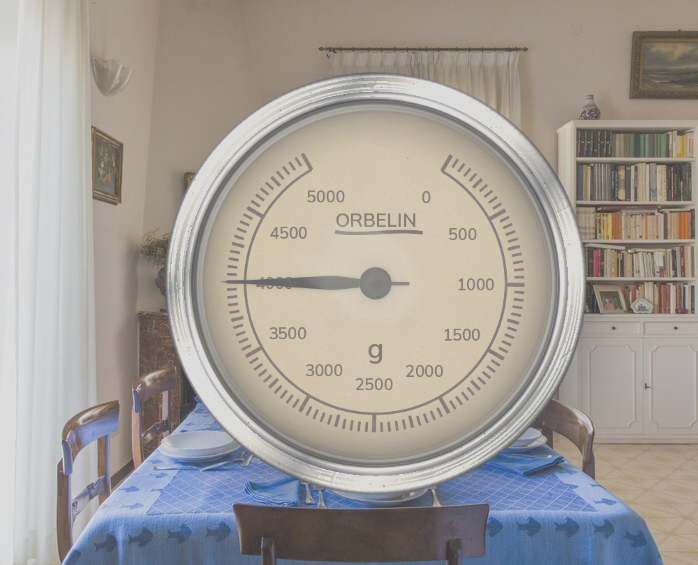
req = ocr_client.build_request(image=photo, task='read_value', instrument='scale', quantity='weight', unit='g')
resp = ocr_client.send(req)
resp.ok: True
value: 4000 g
